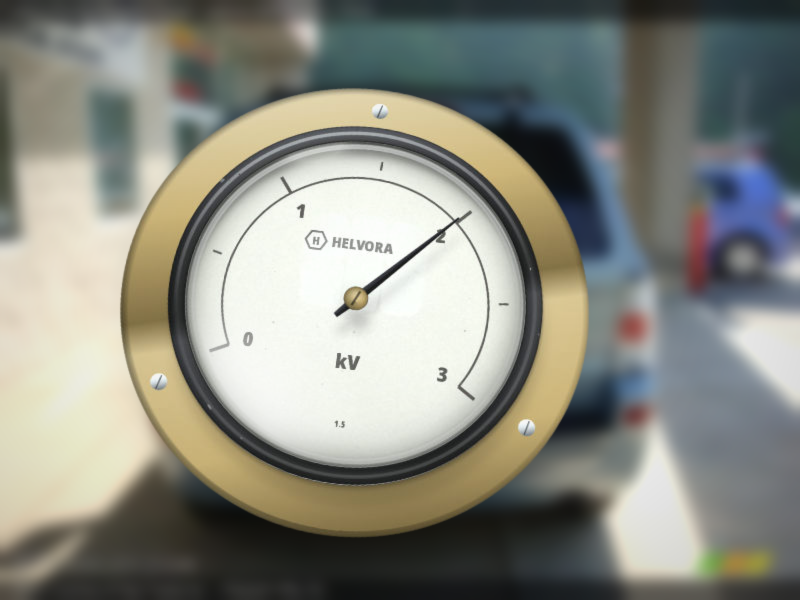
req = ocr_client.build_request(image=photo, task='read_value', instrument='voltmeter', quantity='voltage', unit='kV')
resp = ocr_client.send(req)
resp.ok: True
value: 2 kV
